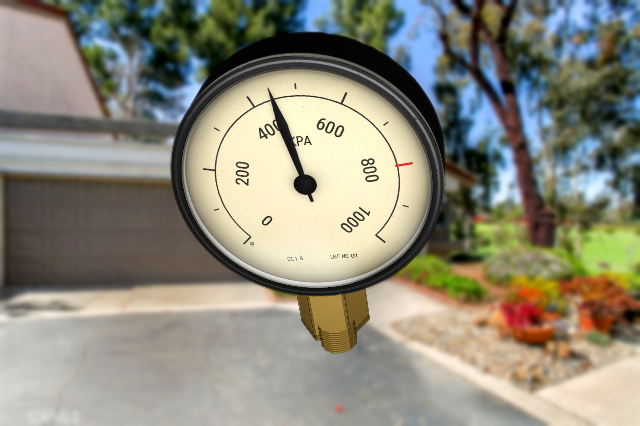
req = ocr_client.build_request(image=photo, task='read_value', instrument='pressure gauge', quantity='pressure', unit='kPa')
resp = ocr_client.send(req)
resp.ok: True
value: 450 kPa
